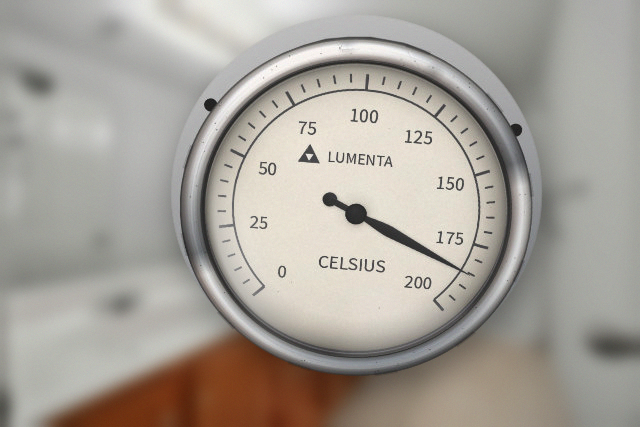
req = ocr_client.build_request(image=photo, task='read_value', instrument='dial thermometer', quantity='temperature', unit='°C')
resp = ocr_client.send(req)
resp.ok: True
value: 185 °C
